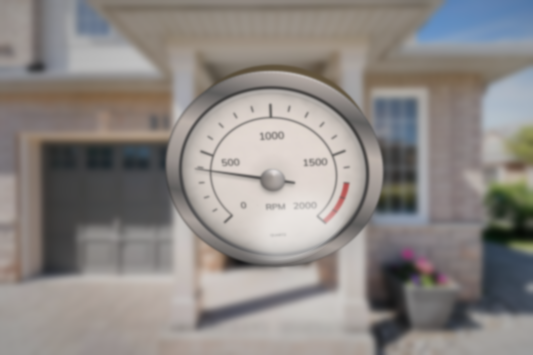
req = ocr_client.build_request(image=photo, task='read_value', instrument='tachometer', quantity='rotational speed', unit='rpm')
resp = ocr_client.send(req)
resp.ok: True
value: 400 rpm
